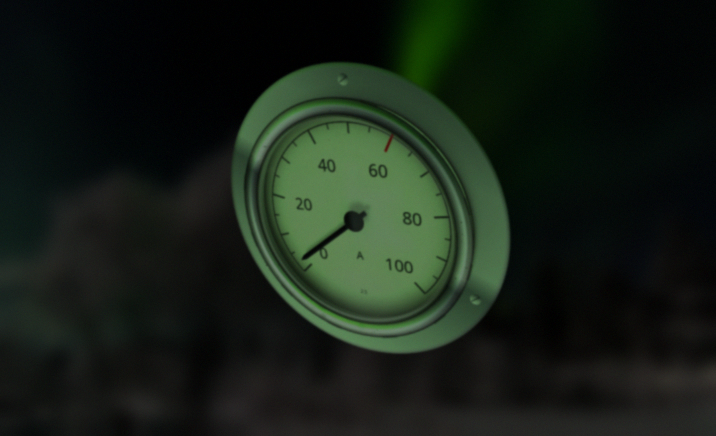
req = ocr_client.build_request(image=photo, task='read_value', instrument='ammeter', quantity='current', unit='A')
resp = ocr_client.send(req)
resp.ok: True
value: 2.5 A
